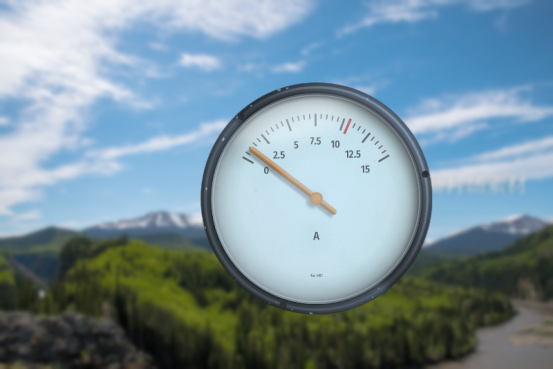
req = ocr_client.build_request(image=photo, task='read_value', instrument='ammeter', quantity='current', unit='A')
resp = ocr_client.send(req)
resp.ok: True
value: 1 A
